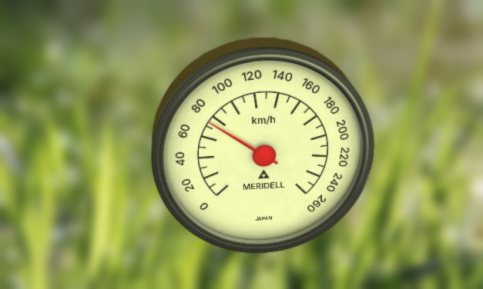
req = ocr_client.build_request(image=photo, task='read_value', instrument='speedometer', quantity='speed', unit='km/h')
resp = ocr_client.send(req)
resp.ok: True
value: 75 km/h
